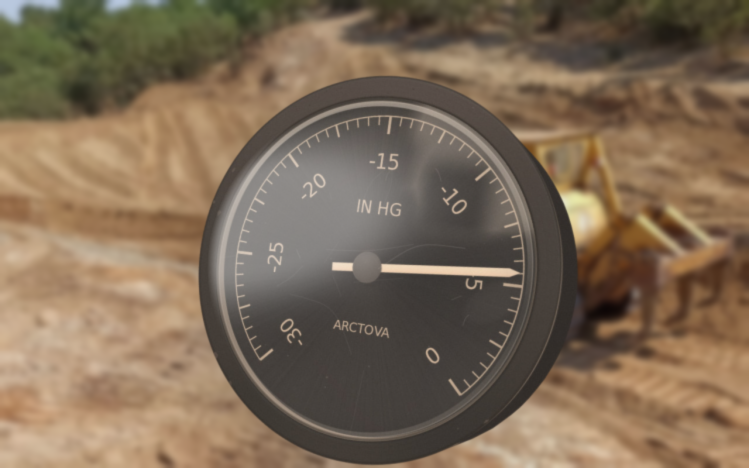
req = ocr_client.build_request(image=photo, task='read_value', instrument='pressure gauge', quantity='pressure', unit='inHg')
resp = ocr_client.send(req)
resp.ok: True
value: -5.5 inHg
